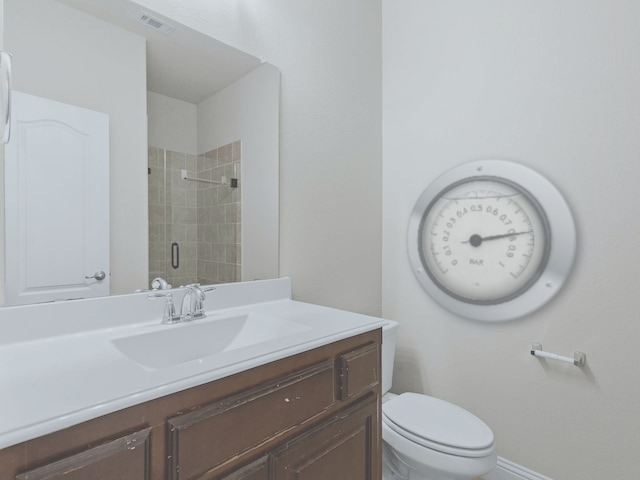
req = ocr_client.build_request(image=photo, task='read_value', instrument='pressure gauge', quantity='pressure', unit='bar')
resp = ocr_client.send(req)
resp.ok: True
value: 0.8 bar
